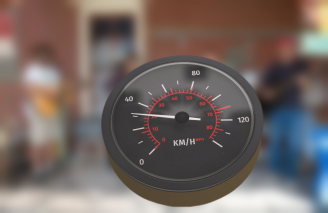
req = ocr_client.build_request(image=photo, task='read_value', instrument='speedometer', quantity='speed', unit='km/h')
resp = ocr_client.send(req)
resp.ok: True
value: 30 km/h
